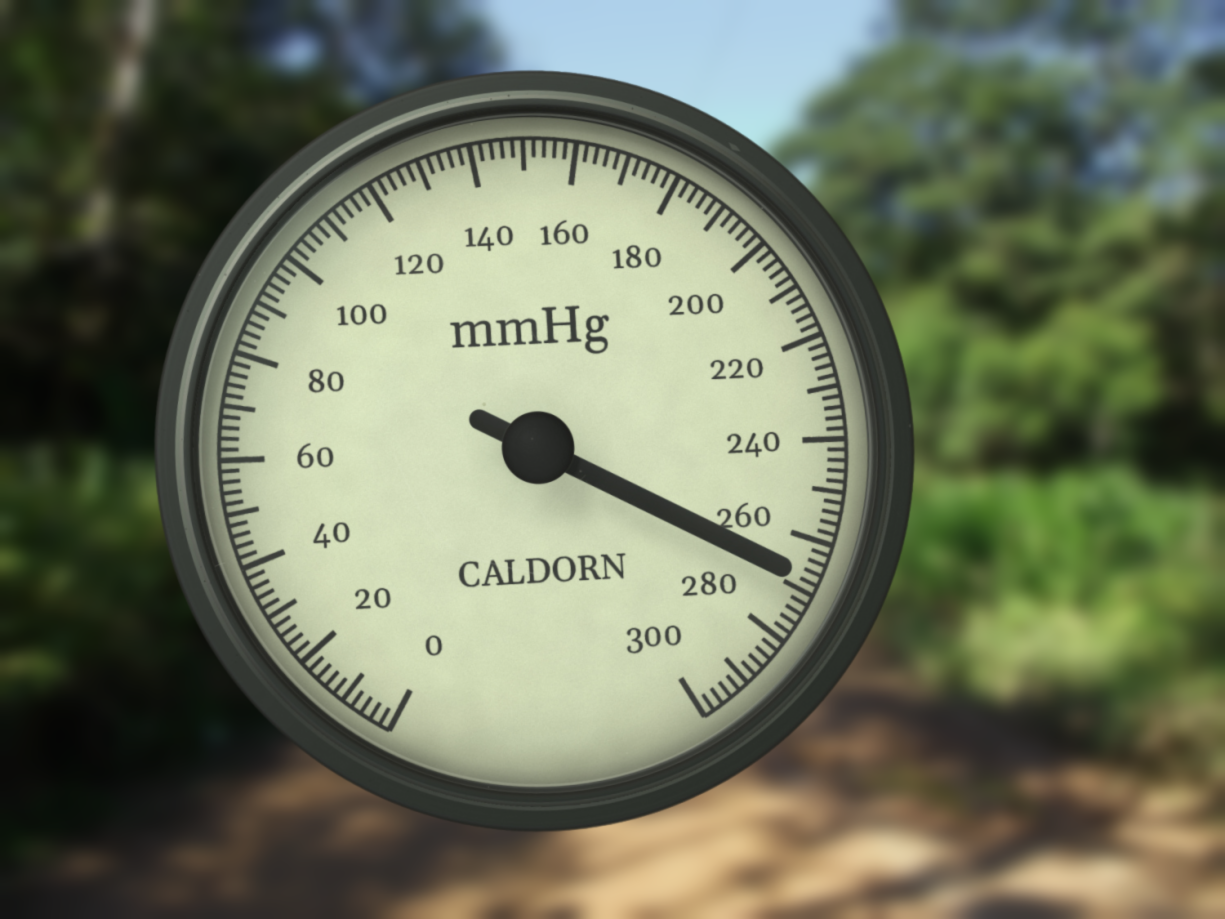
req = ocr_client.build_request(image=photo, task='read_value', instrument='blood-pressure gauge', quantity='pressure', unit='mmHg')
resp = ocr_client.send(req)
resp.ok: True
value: 268 mmHg
